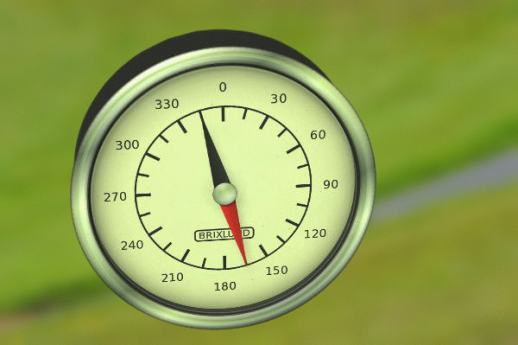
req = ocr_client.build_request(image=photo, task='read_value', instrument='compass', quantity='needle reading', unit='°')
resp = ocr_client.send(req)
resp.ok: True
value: 165 °
